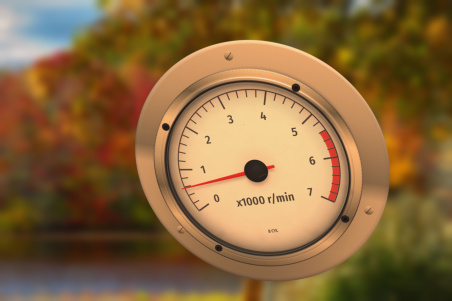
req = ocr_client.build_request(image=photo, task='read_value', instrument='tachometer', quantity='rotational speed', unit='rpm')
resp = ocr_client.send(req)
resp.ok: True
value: 600 rpm
